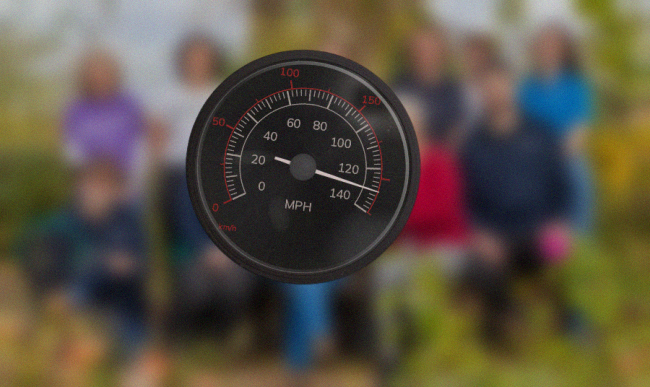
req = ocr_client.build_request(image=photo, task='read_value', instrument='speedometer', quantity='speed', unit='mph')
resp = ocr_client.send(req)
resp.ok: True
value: 130 mph
